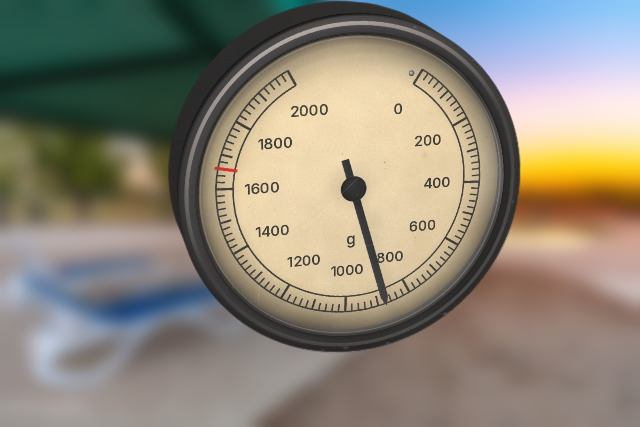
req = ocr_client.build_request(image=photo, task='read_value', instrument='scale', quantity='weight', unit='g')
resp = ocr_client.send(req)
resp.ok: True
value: 880 g
